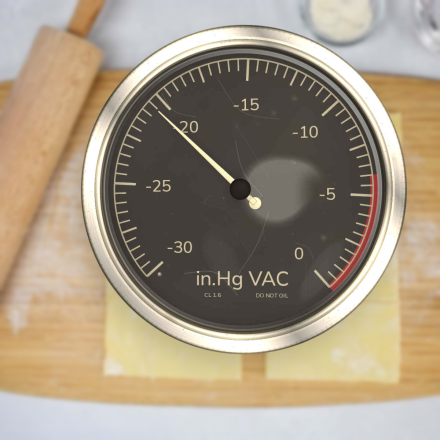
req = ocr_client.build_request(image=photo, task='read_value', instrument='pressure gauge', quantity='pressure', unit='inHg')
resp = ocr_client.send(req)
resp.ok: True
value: -20.5 inHg
